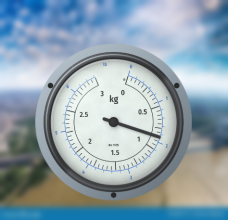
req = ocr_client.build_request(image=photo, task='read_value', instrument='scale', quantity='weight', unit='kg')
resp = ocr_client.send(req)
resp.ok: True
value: 0.85 kg
